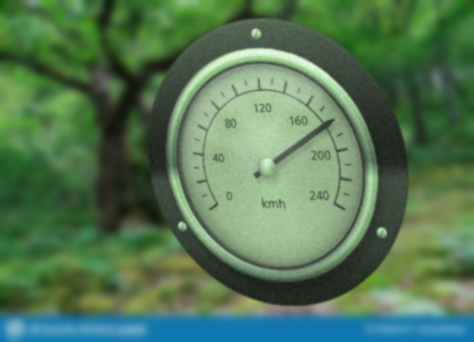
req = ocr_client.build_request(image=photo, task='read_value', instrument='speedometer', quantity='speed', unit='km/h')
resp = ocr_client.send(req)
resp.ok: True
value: 180 km/h
